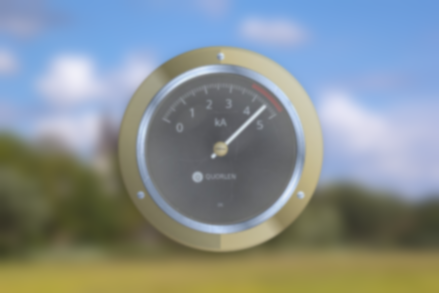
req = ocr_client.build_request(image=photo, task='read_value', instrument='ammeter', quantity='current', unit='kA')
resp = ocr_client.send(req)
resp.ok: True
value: 4.5 kA
